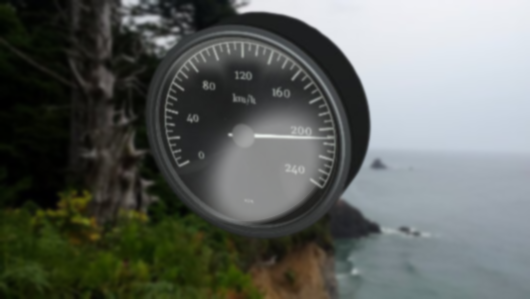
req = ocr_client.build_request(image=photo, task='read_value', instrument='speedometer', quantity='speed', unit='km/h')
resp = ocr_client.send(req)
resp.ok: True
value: 205 km/h
